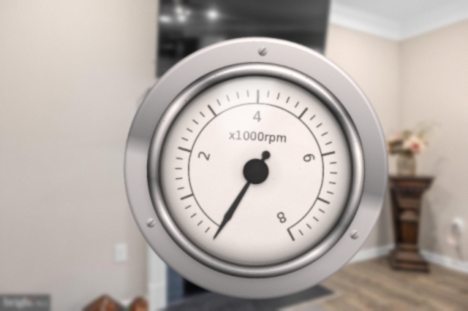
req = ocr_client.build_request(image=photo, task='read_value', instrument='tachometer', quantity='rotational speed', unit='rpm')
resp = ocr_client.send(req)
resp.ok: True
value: 0 rpm
